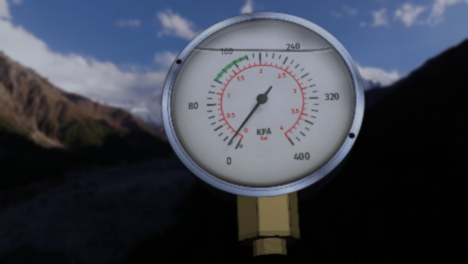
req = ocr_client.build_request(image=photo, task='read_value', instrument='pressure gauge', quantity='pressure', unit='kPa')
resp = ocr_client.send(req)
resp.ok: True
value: 10 kPa
